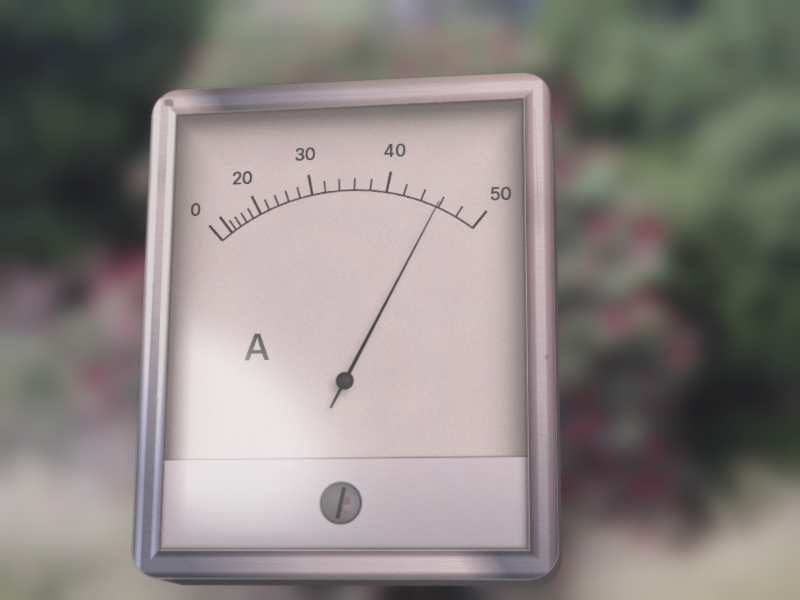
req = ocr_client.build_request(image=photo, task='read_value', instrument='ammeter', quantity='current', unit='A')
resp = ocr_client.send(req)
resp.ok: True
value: 46 A
